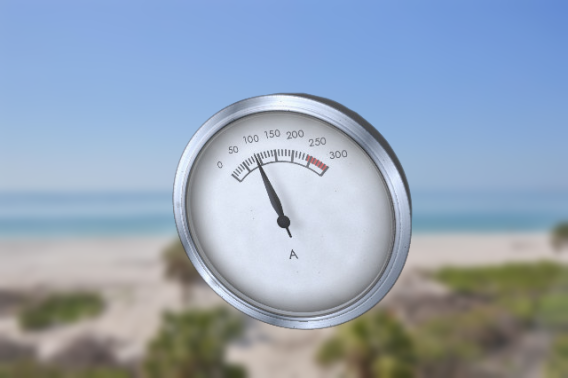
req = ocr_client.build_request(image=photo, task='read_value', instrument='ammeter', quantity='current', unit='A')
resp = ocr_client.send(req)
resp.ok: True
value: 100 A
